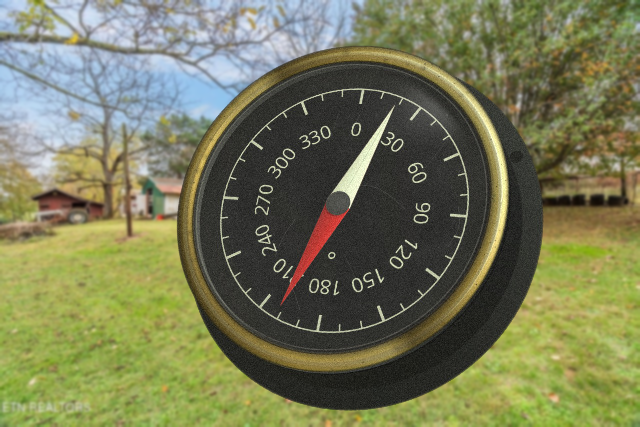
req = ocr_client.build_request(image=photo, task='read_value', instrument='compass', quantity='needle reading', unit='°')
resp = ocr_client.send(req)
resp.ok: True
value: 200 °
